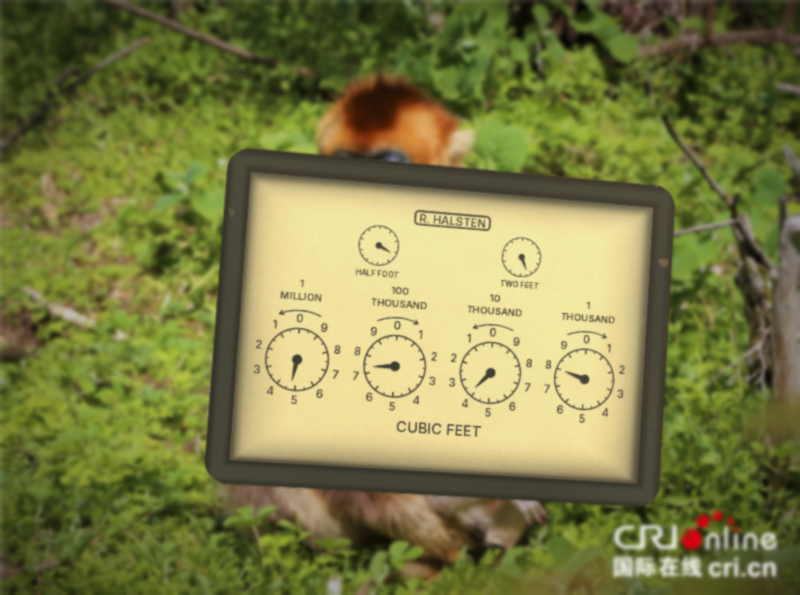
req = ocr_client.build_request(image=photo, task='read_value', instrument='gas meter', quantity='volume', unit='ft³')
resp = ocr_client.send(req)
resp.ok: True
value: 473800 ft³
